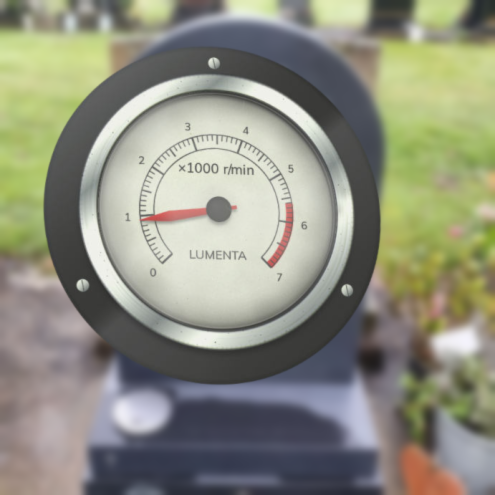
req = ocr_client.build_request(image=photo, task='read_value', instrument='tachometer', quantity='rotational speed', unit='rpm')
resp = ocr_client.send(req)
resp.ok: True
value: 900 rpm
